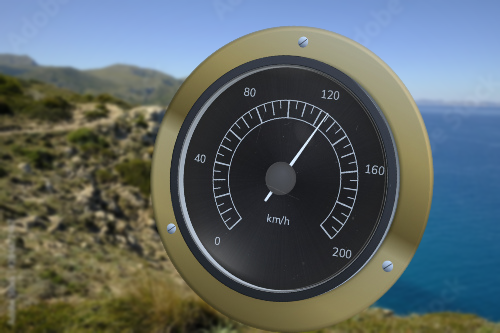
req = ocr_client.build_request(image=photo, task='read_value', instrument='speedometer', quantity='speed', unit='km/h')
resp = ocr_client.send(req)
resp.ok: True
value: 125 km/h
